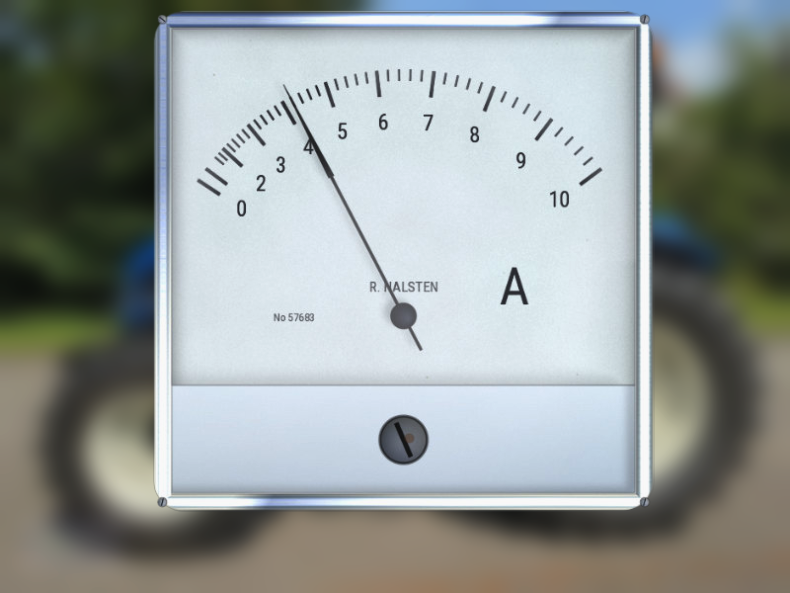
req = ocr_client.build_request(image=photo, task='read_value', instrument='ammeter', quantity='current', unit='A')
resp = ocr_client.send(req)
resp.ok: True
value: 4.2 A
